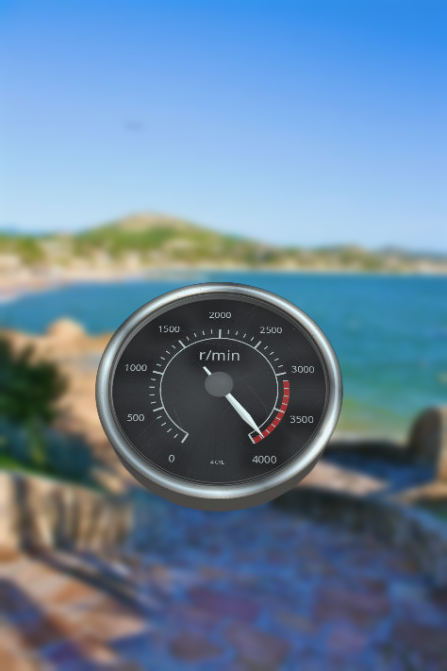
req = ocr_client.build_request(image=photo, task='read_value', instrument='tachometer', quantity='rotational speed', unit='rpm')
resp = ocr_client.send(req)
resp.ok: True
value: 3900 rpm
